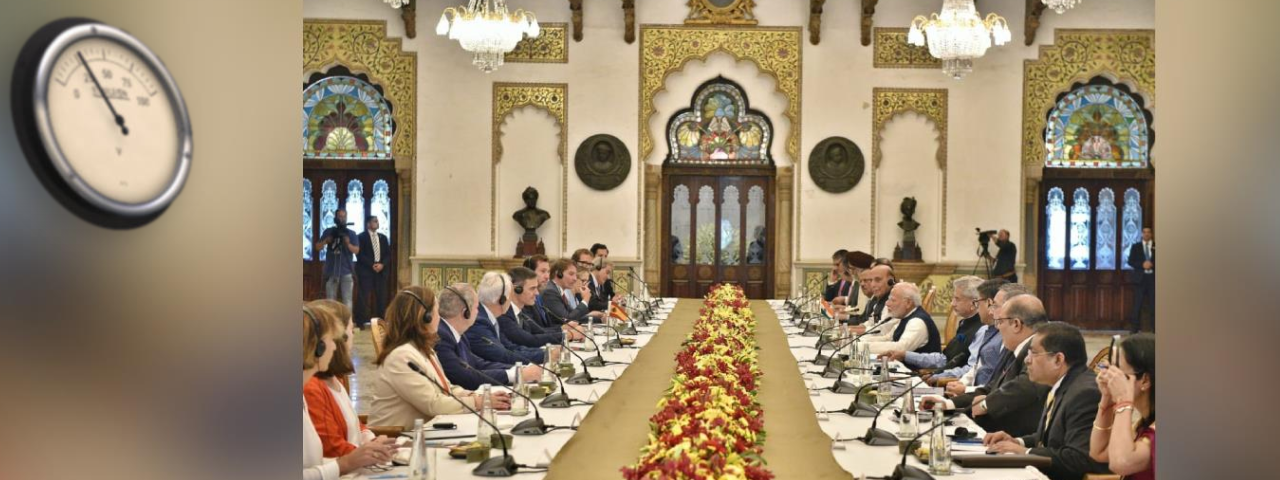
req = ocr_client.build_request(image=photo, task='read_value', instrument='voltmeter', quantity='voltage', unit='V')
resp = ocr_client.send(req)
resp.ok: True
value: 25 V
